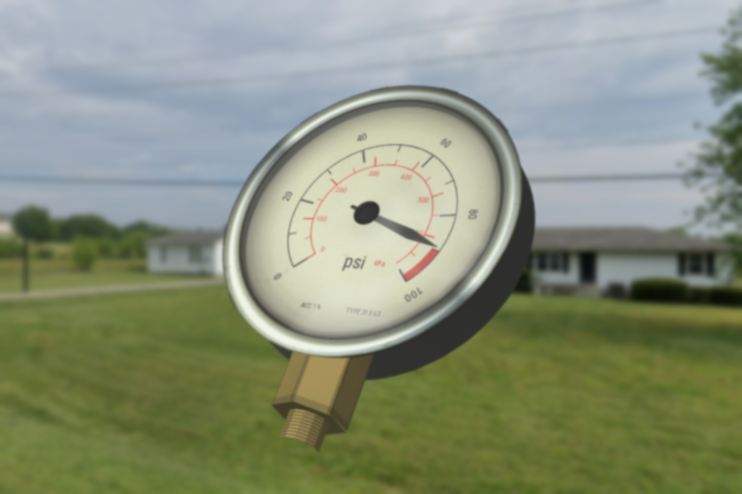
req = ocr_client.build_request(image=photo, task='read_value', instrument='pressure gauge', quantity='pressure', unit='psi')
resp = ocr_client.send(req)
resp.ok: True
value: 90 psi
